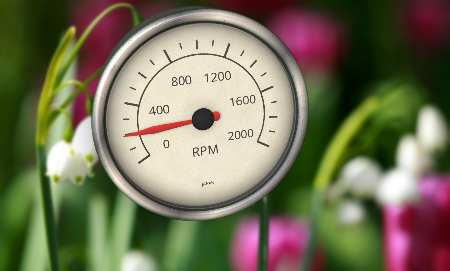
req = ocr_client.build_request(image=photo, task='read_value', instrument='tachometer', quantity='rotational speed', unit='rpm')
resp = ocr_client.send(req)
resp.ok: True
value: 200 rpm
